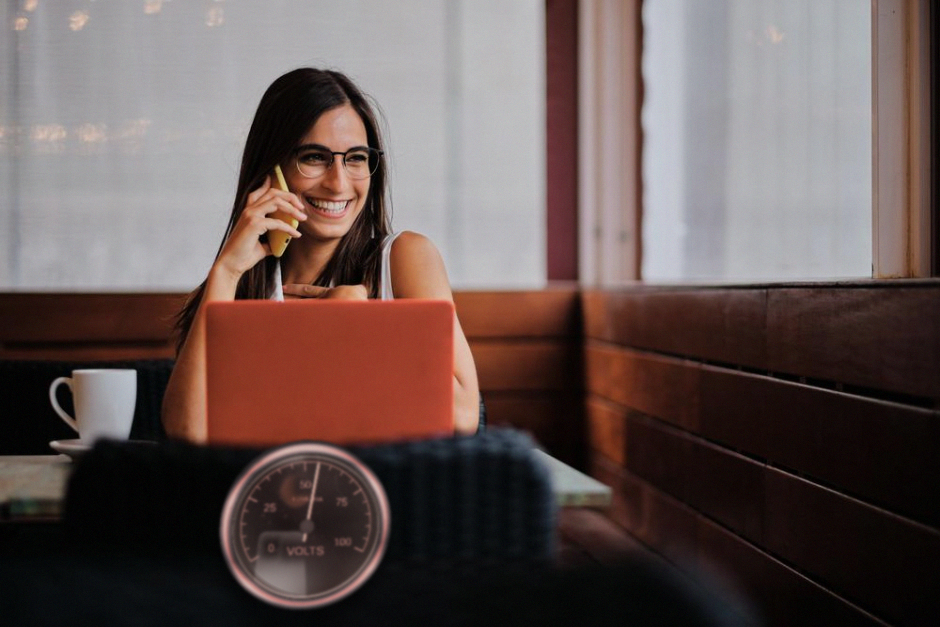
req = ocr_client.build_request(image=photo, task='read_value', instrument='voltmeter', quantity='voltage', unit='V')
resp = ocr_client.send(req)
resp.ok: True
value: 55 V
